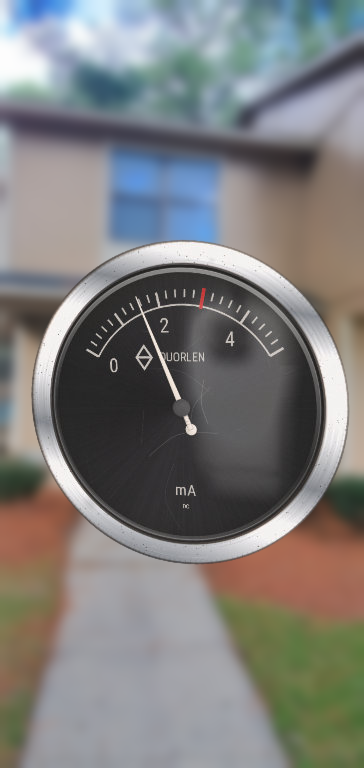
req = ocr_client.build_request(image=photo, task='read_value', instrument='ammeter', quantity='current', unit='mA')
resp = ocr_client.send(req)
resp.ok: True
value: 1.6 mA
